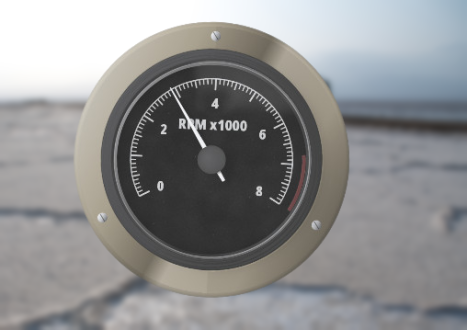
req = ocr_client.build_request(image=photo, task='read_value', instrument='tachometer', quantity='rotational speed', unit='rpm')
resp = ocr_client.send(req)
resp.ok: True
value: 2900 rpm
